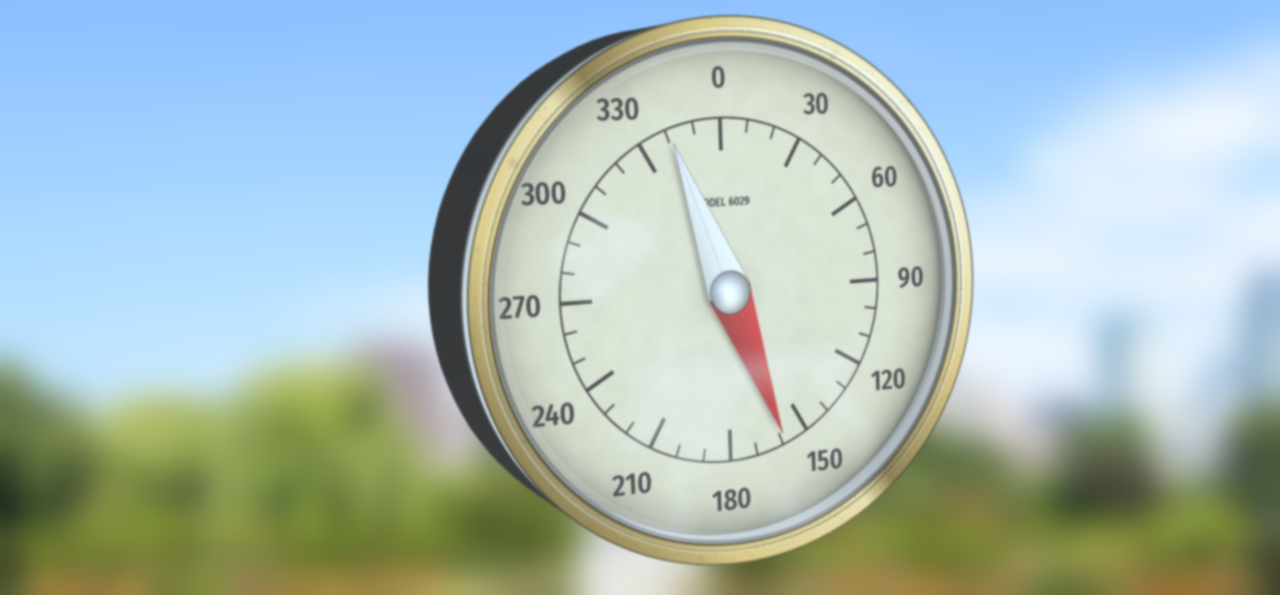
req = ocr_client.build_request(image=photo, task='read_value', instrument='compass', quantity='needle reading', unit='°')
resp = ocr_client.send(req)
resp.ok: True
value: 160 °
